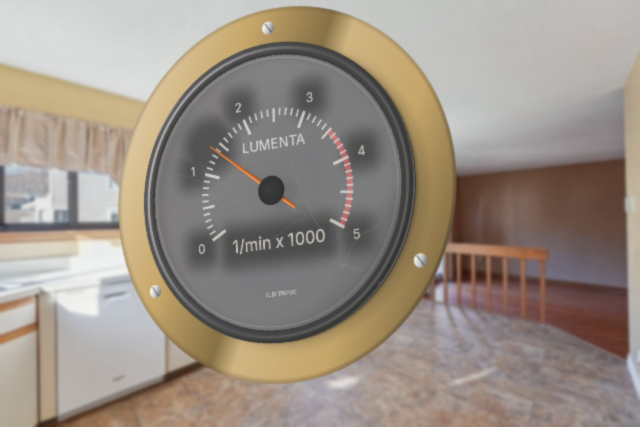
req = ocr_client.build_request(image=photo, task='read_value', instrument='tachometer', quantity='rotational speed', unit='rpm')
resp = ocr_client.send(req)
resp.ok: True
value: 1400 rpm
